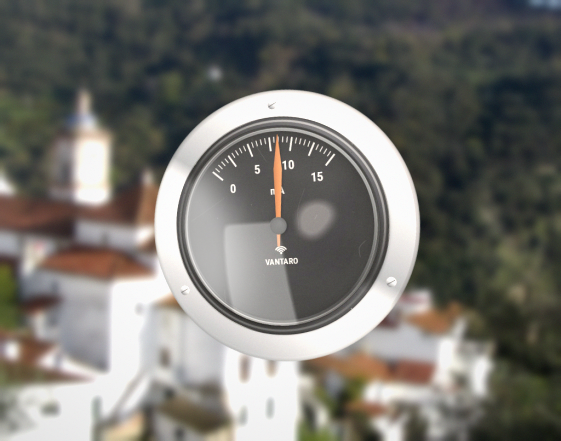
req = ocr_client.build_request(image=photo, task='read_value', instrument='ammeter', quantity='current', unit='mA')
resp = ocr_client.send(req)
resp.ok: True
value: 8.5 mA
